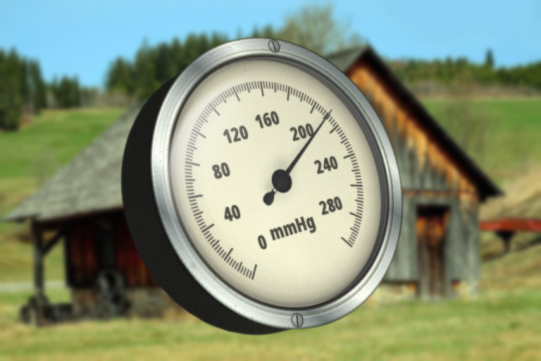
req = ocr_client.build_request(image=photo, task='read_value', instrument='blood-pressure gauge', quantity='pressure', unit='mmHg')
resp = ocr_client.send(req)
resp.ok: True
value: 210 mmHg
